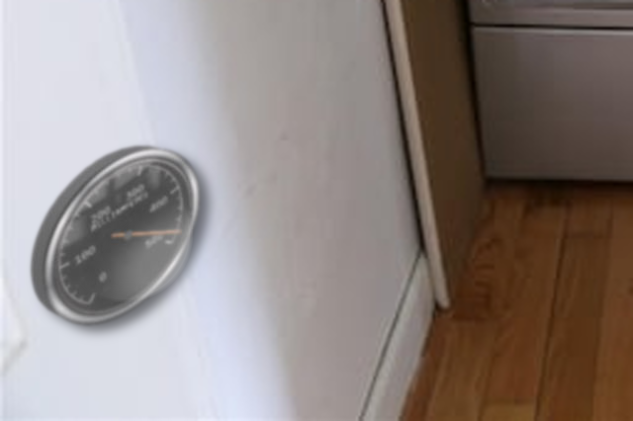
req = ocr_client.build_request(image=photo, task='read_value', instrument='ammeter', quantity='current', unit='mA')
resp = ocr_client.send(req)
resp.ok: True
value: 480 mA
